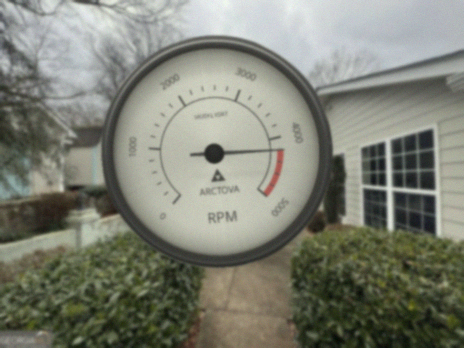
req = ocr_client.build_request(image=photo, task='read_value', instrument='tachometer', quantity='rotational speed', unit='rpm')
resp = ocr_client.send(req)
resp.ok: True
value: 4200 rpm
